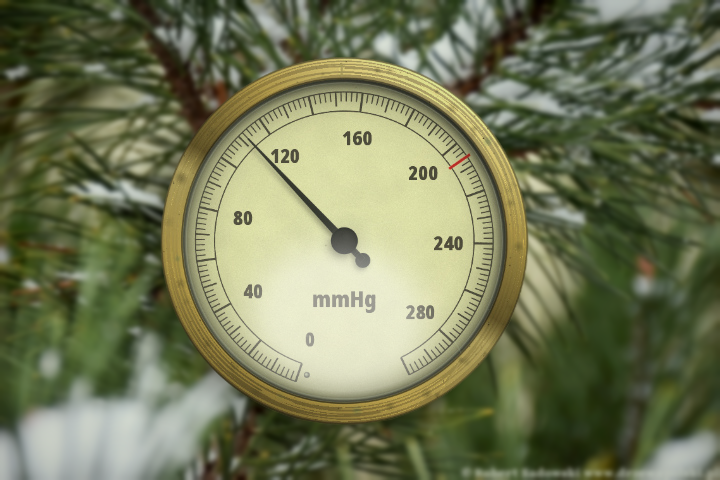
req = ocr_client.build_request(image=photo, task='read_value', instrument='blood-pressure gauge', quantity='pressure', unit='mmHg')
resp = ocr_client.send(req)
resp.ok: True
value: 112 mmHg
